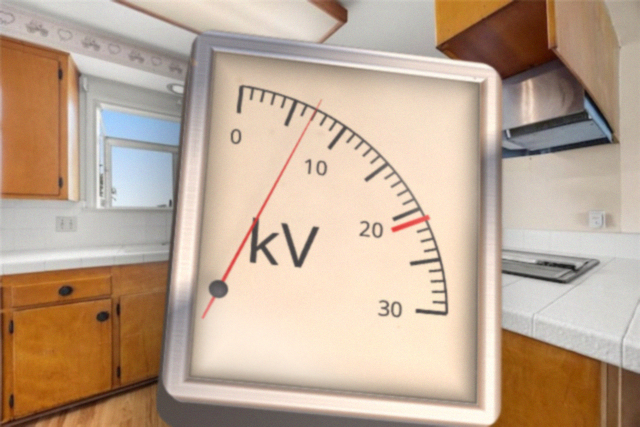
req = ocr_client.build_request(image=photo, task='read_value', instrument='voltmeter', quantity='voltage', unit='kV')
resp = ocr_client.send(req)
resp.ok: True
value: 7 kV
